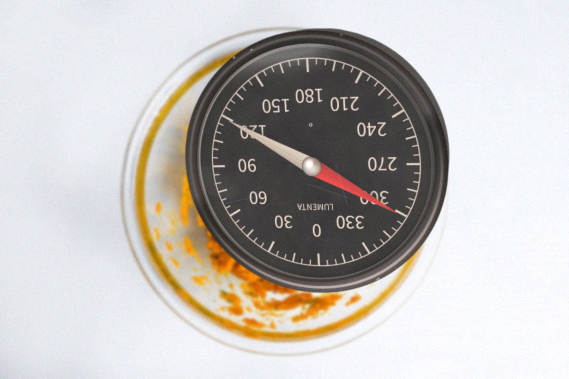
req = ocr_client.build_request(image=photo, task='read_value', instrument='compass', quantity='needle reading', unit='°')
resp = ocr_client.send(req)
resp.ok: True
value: 300 °
